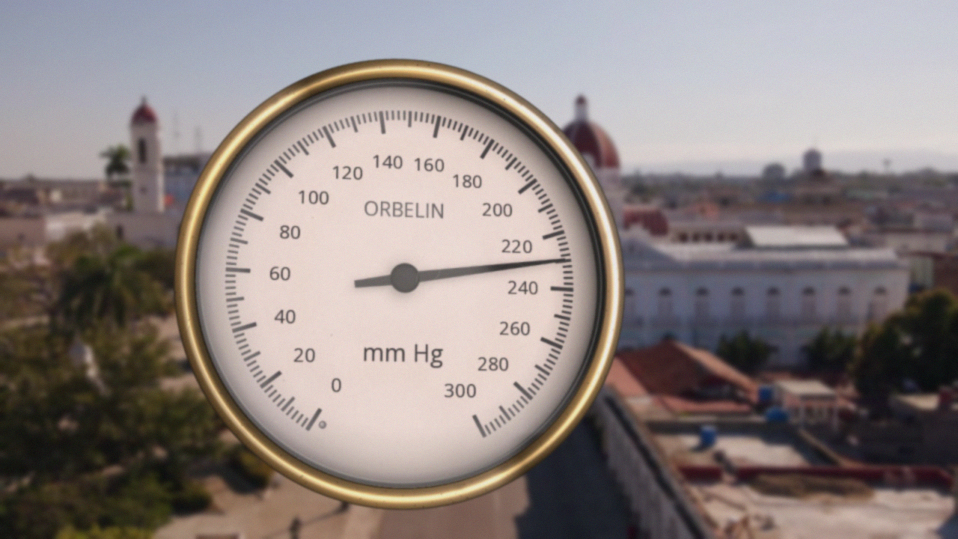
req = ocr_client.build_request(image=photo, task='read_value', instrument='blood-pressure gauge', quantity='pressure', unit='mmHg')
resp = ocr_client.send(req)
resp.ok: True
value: 230 mmHg
